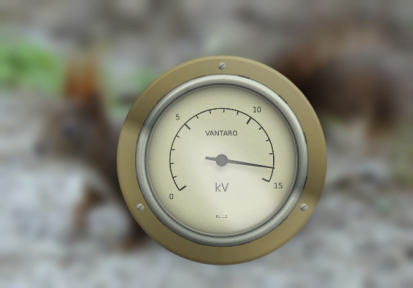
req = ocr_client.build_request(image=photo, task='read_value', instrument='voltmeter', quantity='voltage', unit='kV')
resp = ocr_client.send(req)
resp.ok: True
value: 14 kV
